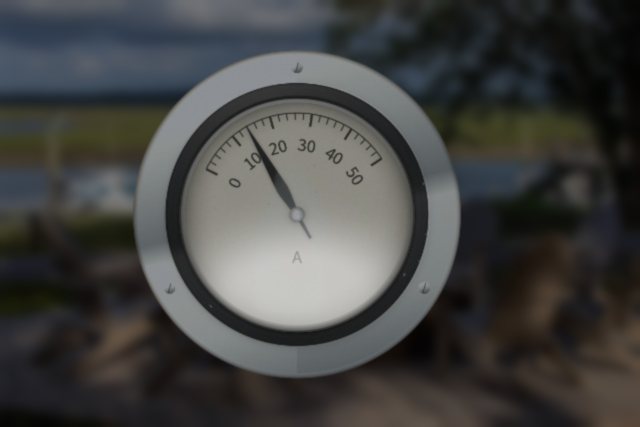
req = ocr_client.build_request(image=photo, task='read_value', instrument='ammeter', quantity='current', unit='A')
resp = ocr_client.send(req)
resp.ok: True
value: 14 A
